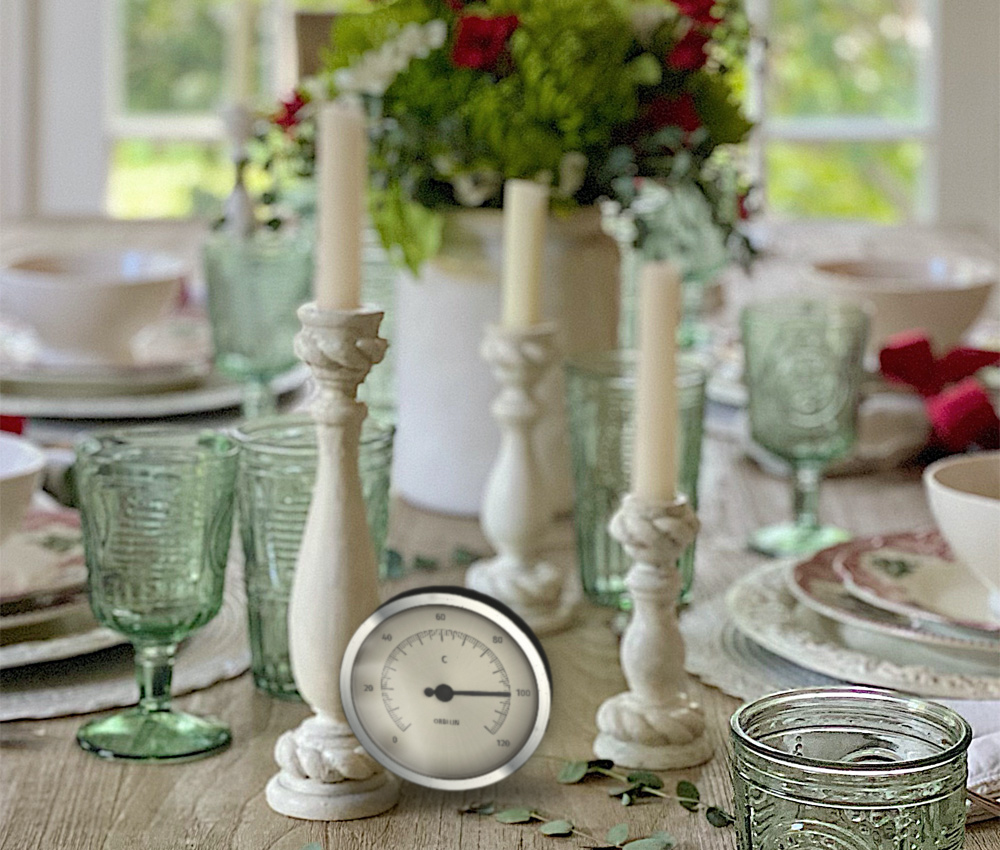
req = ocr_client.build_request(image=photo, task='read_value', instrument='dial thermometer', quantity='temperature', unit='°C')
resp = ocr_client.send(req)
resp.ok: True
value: 100 °C
